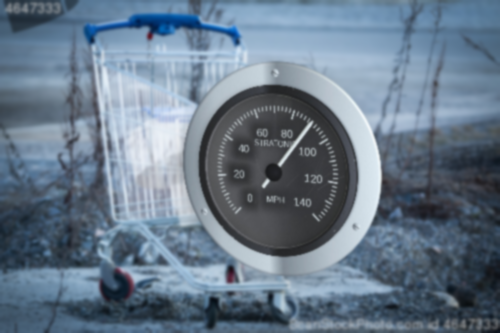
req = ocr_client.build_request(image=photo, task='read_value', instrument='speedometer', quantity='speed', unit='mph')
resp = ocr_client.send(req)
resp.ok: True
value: 90 mph
